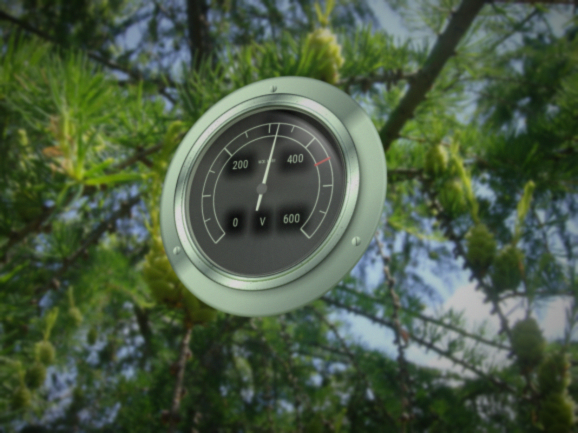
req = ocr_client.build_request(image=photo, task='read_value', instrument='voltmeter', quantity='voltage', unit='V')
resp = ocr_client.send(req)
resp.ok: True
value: 325 V
